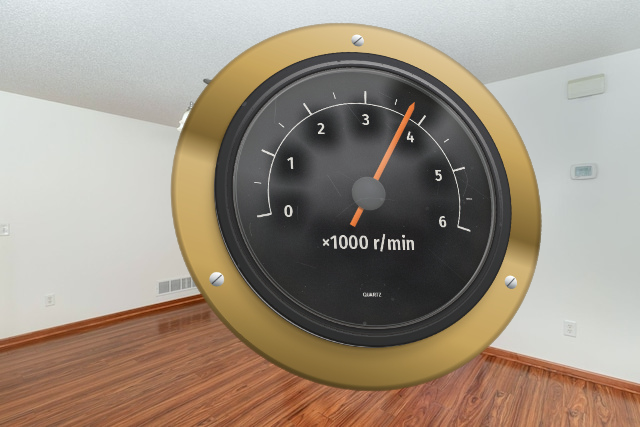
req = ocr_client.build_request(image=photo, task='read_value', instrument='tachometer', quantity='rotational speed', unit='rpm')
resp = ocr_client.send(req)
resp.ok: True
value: 3750 rpm
